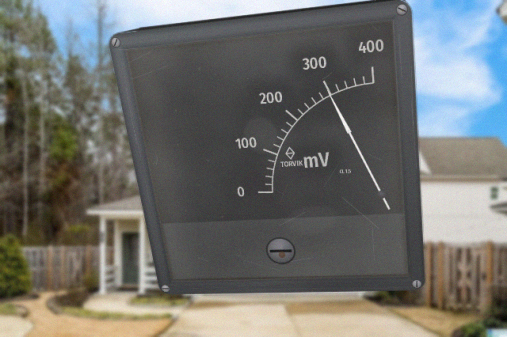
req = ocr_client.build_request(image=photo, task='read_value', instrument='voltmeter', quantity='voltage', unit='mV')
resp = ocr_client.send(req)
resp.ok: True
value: 300 mV
